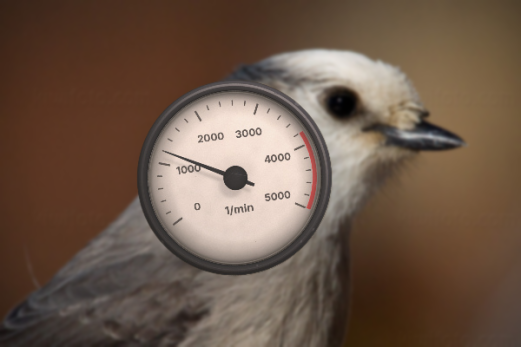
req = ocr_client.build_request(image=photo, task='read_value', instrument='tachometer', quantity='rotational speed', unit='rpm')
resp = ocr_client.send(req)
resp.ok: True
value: 1200 rpm
